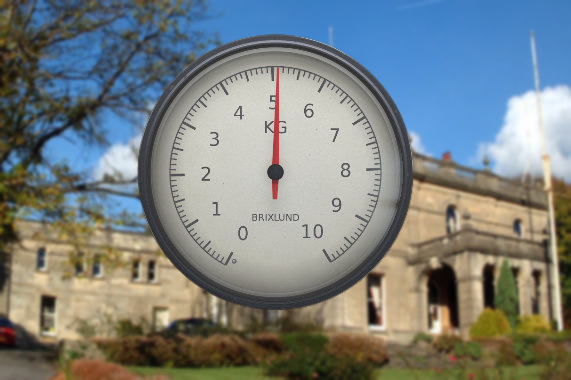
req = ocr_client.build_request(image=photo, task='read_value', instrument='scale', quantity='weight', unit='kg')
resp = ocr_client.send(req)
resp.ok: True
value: 5.1 kg
